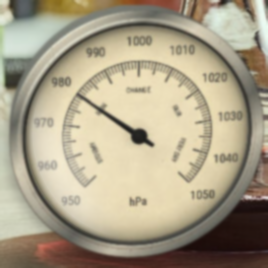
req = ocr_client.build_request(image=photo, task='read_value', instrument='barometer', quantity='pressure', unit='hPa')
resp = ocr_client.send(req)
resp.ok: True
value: 980 hPa
